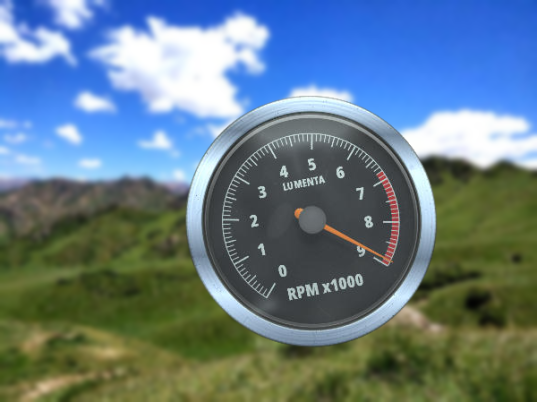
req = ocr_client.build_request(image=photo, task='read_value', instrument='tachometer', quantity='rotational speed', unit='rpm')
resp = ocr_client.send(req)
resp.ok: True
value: 8900 rpm
